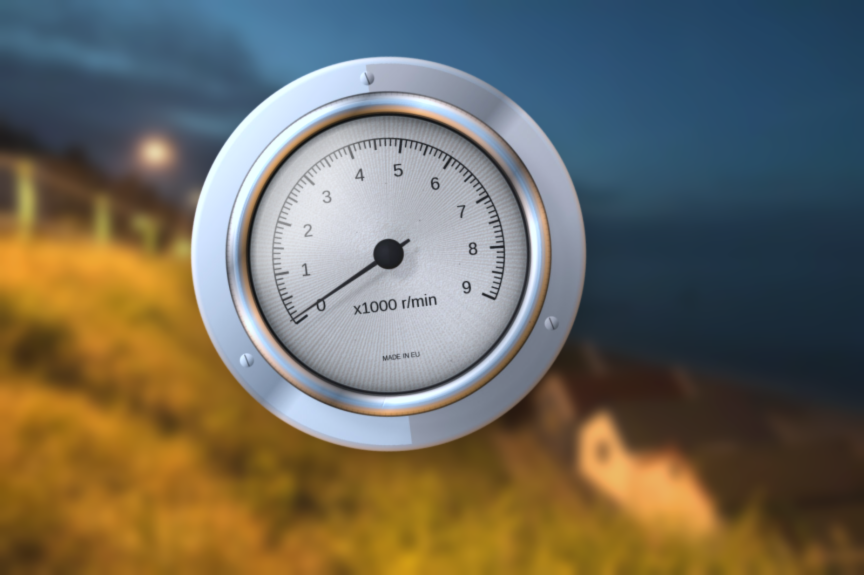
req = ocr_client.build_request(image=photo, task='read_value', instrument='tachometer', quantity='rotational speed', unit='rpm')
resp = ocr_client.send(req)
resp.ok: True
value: 100 rpm
